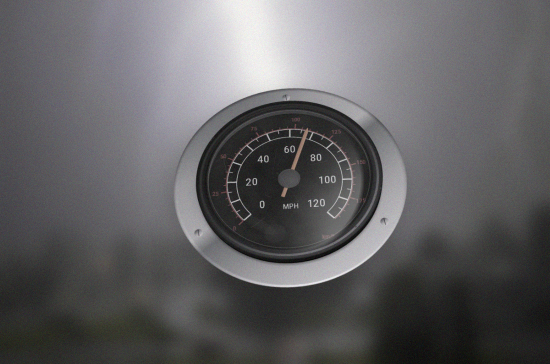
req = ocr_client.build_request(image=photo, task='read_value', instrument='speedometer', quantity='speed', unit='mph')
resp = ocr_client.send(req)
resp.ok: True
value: 67.5 mph
